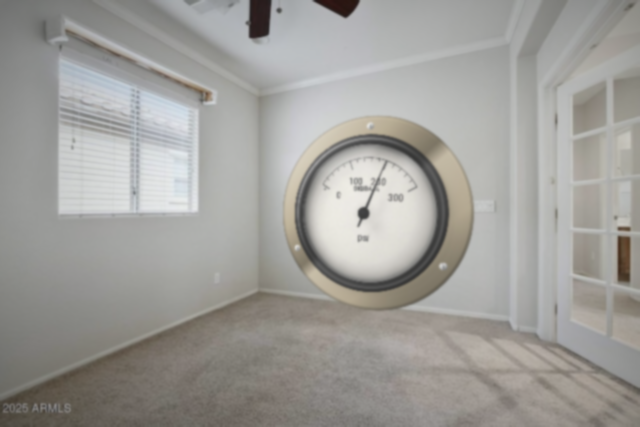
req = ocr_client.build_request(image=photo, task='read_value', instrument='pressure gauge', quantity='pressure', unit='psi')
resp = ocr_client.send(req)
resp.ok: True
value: 200 psi
